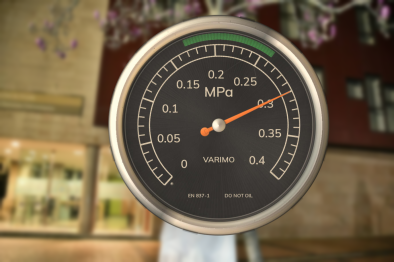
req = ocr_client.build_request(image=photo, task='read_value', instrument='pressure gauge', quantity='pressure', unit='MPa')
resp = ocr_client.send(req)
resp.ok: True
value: 0.3 MPa
